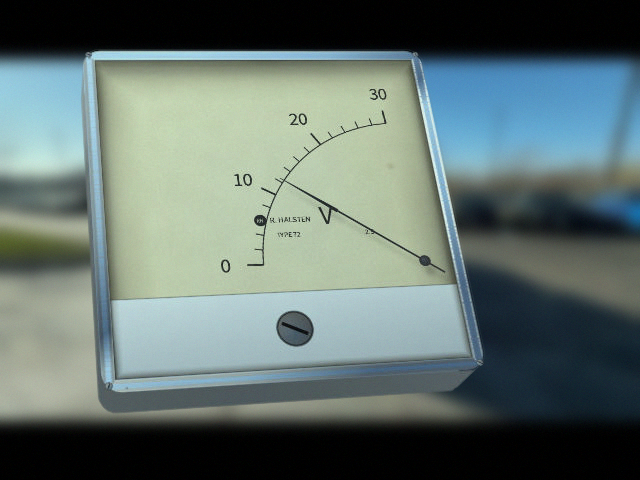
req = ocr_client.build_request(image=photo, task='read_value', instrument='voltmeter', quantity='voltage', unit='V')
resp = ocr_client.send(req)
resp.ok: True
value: 12 V
